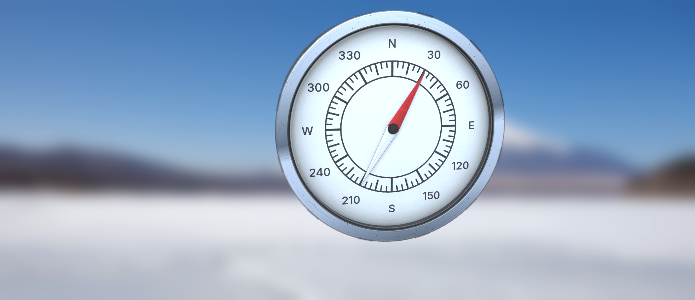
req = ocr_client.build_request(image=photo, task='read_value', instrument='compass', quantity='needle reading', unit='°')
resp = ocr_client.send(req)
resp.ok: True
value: 30 °
